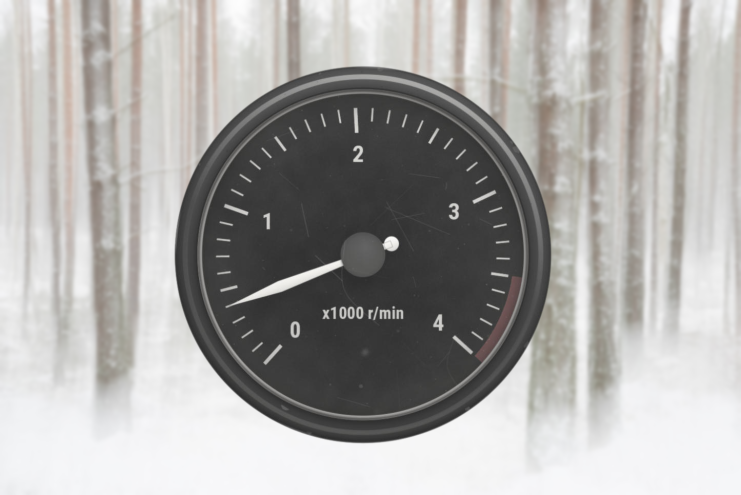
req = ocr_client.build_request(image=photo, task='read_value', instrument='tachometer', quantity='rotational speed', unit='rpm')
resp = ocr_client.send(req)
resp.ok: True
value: 400 rpm
